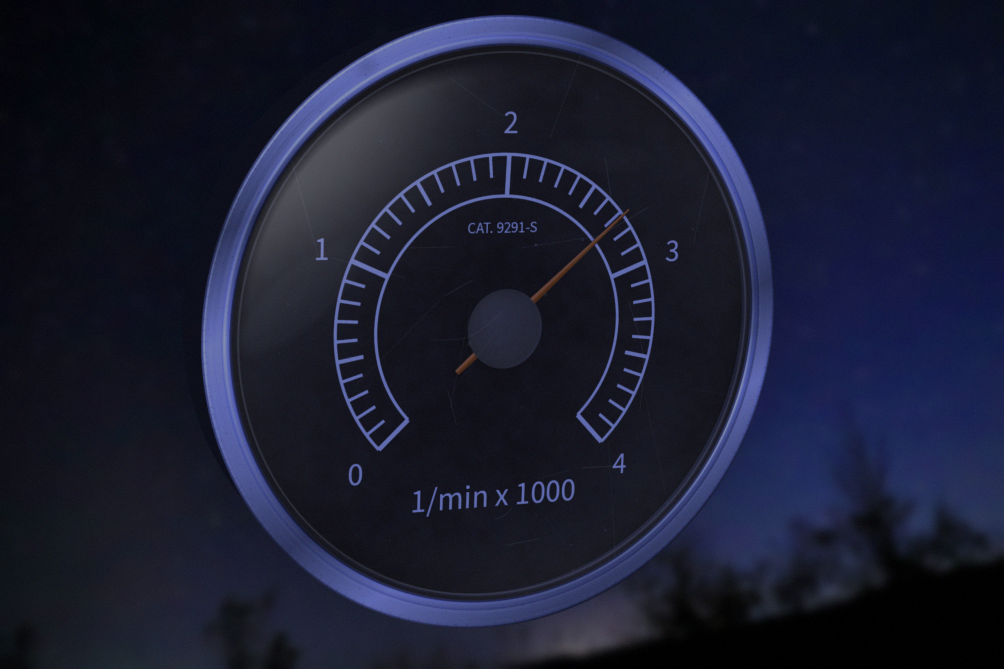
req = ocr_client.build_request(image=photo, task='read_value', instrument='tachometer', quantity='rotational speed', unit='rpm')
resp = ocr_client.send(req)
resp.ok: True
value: 2700 rpm
